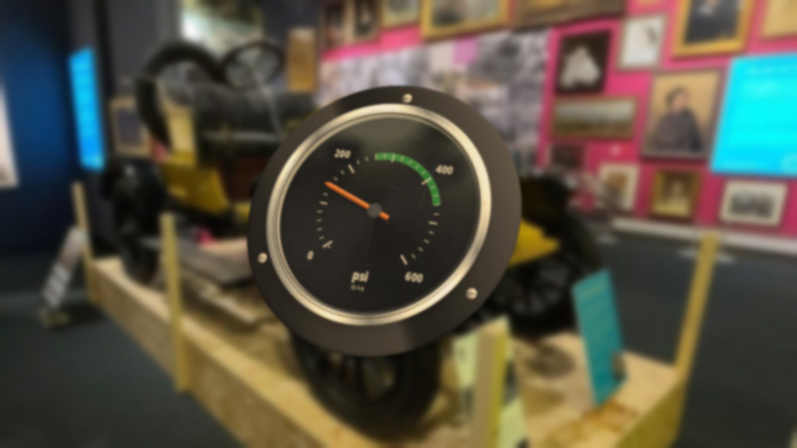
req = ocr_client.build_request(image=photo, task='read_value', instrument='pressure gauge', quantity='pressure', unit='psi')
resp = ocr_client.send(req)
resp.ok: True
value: 140 psi
